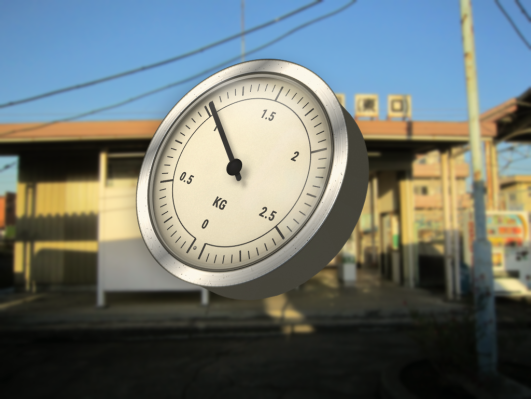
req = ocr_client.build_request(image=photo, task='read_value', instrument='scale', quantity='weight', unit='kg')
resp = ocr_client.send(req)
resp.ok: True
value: 1.05 kg
